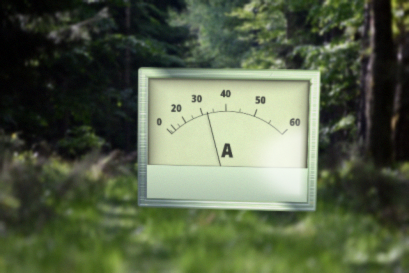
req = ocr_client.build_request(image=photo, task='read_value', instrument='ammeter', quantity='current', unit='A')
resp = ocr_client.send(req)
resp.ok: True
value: 32.5 A
